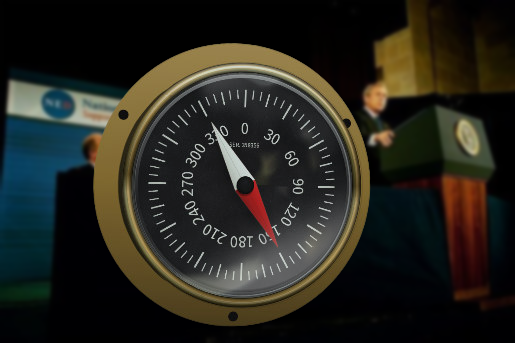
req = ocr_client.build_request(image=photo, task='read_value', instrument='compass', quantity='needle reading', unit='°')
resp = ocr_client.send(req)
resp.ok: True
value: 150 °
